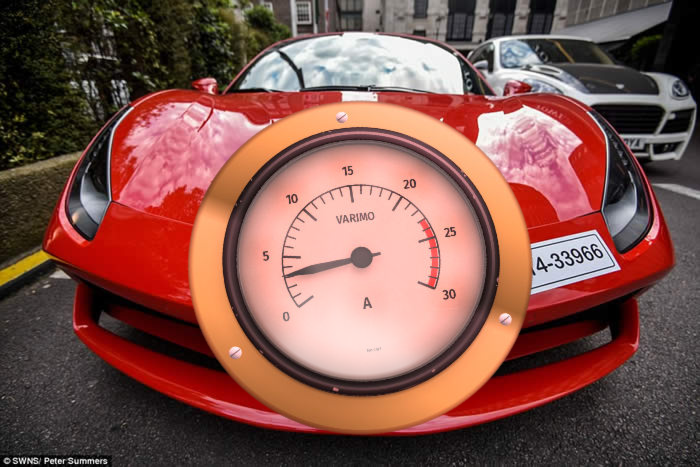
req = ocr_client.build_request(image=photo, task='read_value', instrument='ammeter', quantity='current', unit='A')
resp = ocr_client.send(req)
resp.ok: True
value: 3 A
